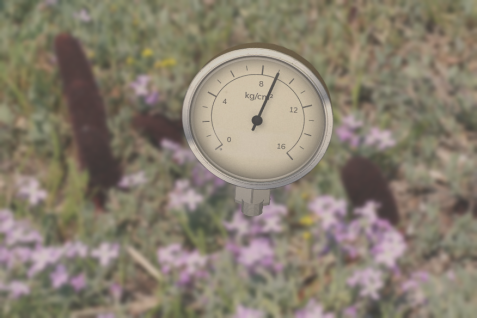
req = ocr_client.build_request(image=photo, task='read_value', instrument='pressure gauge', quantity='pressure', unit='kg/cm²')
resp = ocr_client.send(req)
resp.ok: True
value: 9 kg/cm²
